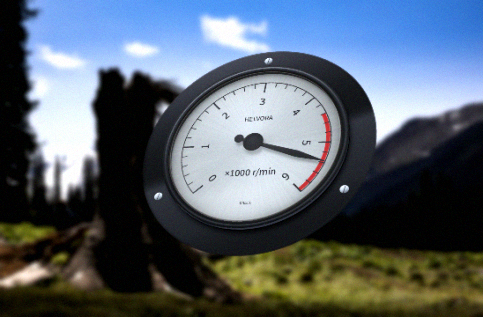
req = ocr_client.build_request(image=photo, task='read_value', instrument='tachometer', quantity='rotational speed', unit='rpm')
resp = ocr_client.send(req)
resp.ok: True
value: 5400 rpm
